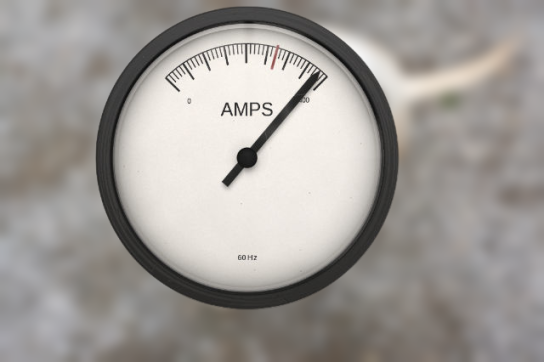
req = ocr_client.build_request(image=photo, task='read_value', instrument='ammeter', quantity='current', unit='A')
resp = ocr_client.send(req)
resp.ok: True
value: 380 A
